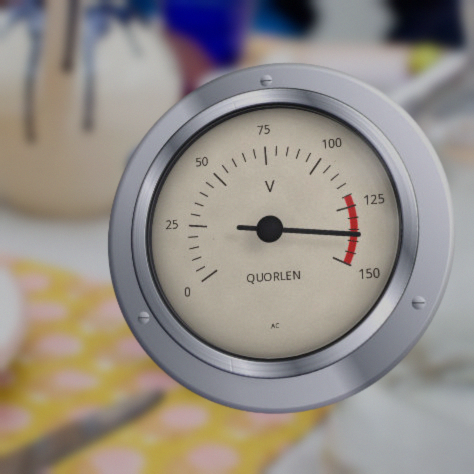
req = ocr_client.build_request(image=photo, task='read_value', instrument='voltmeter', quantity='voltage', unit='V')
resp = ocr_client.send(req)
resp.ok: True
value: 137.5 V
